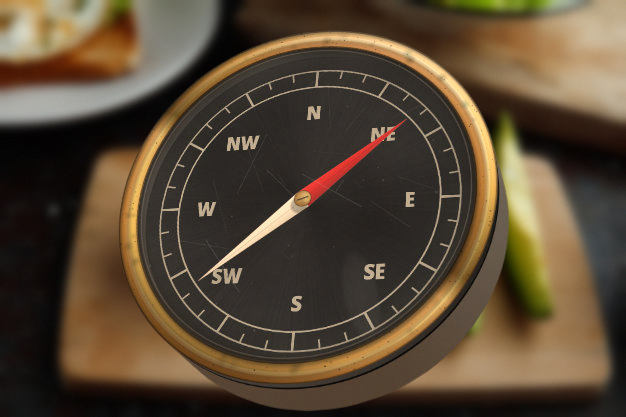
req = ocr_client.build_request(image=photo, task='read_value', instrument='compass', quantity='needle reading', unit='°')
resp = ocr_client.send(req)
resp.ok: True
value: 50 °
